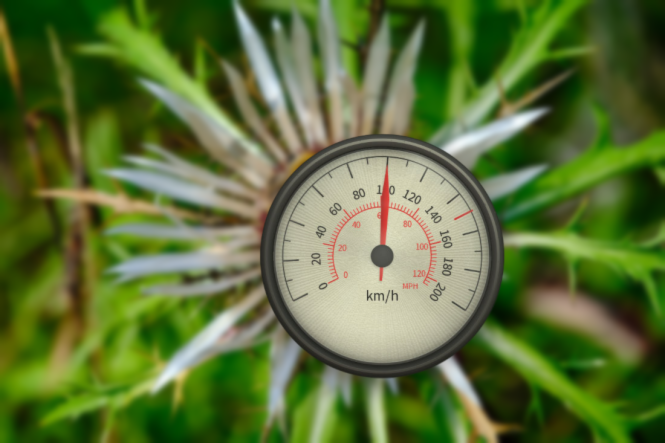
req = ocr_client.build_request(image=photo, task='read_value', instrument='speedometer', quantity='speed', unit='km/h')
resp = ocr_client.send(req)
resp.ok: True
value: 100 km/h
